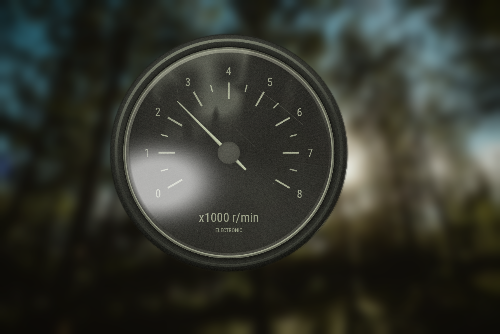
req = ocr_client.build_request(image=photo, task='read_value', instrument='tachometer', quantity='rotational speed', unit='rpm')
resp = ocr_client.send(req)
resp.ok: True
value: 2500 rpm
